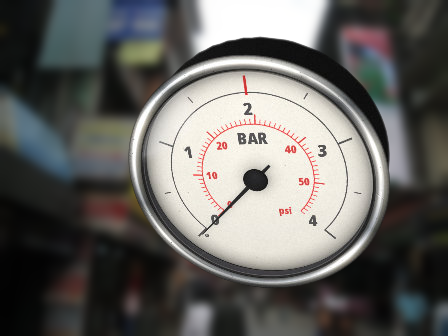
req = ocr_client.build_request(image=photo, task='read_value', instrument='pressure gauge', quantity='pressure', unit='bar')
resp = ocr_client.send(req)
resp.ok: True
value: 0 bar
